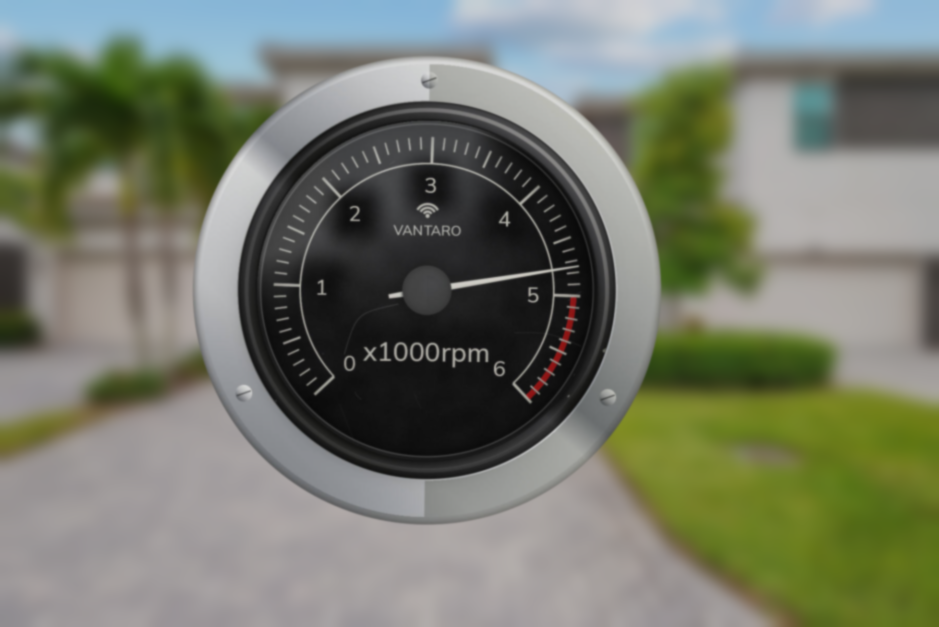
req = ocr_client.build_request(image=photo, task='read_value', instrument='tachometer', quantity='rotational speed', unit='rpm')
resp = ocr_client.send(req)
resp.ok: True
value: 4750 rpm
